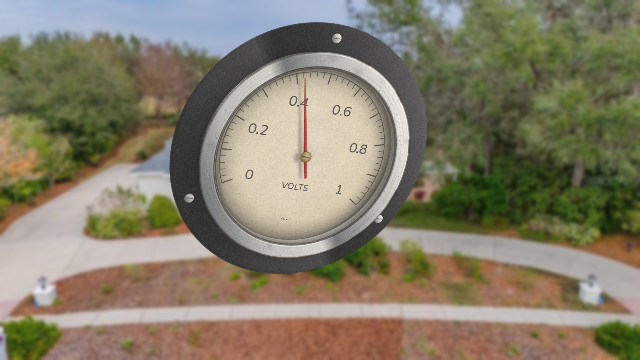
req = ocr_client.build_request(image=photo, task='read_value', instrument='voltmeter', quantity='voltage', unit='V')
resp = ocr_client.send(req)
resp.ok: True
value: 0.42 V
